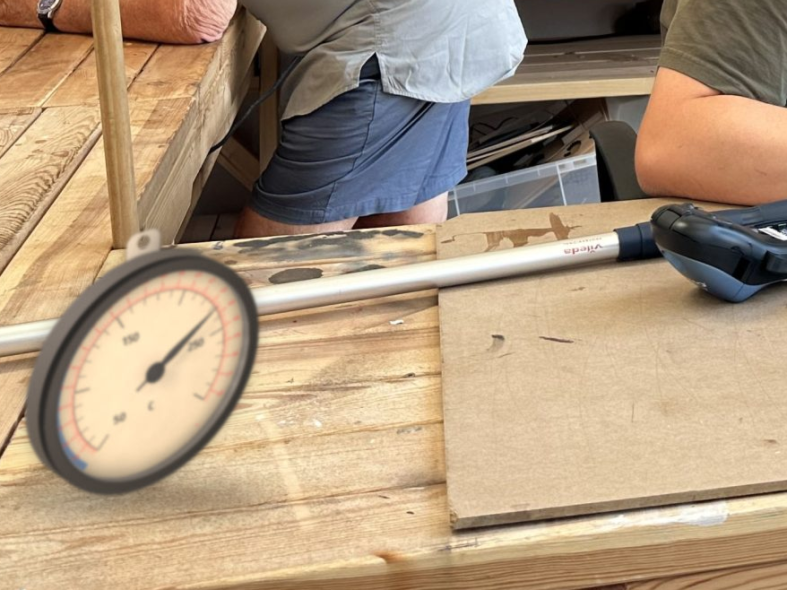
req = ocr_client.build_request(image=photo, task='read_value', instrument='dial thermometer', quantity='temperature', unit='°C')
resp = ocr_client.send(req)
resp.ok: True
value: 230 °C
